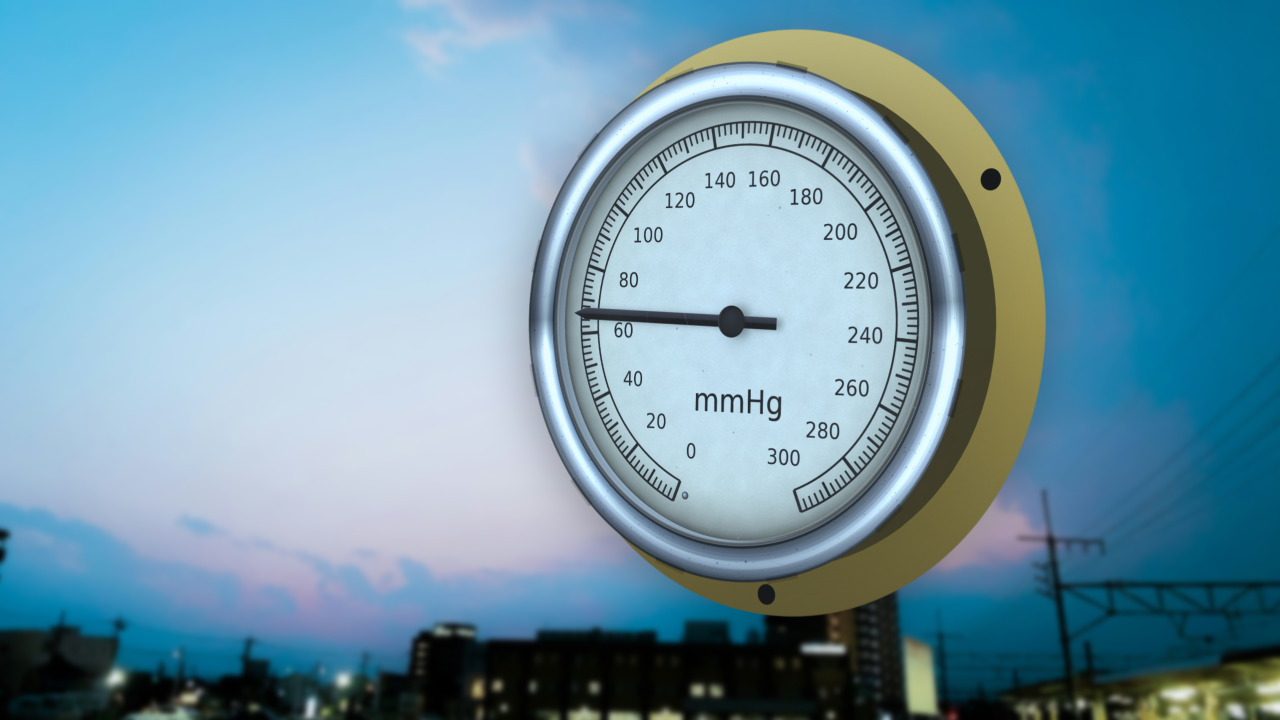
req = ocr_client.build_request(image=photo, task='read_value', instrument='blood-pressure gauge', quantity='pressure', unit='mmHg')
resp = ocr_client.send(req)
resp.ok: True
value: 66 mmHg
